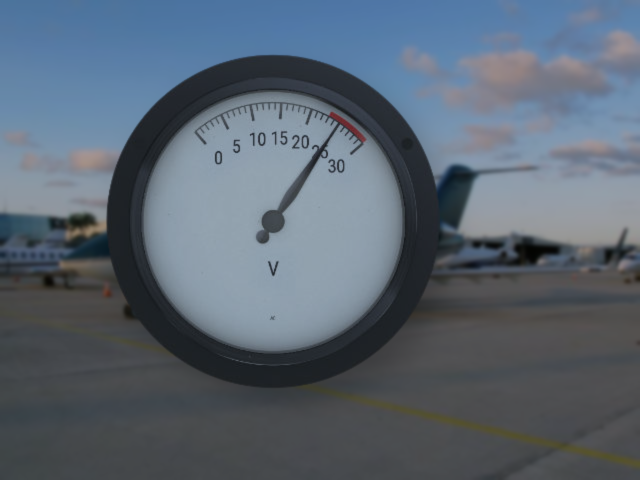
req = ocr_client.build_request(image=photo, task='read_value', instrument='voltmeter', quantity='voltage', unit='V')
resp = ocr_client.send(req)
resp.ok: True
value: 25 V
